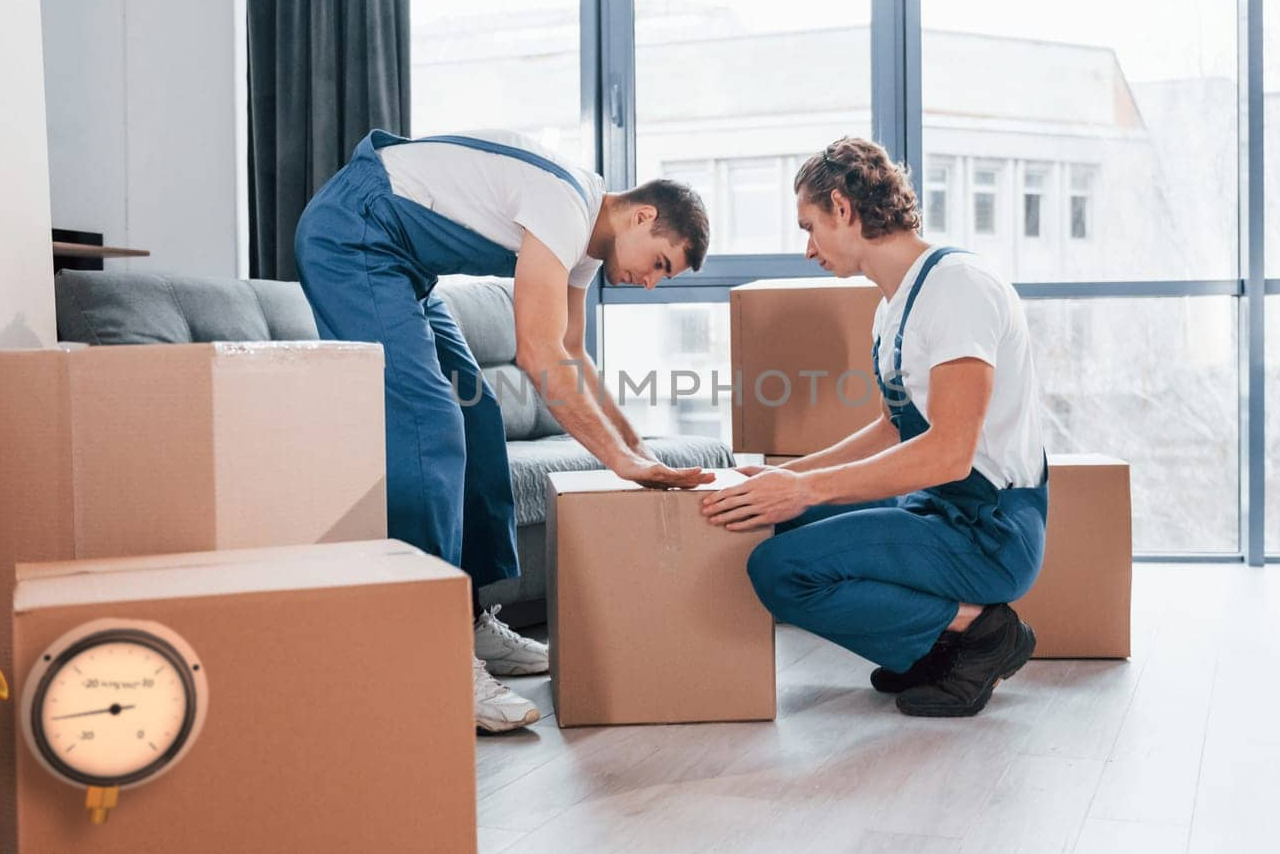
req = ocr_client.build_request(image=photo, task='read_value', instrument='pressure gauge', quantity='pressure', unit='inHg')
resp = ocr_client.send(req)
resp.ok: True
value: -26 inHg
